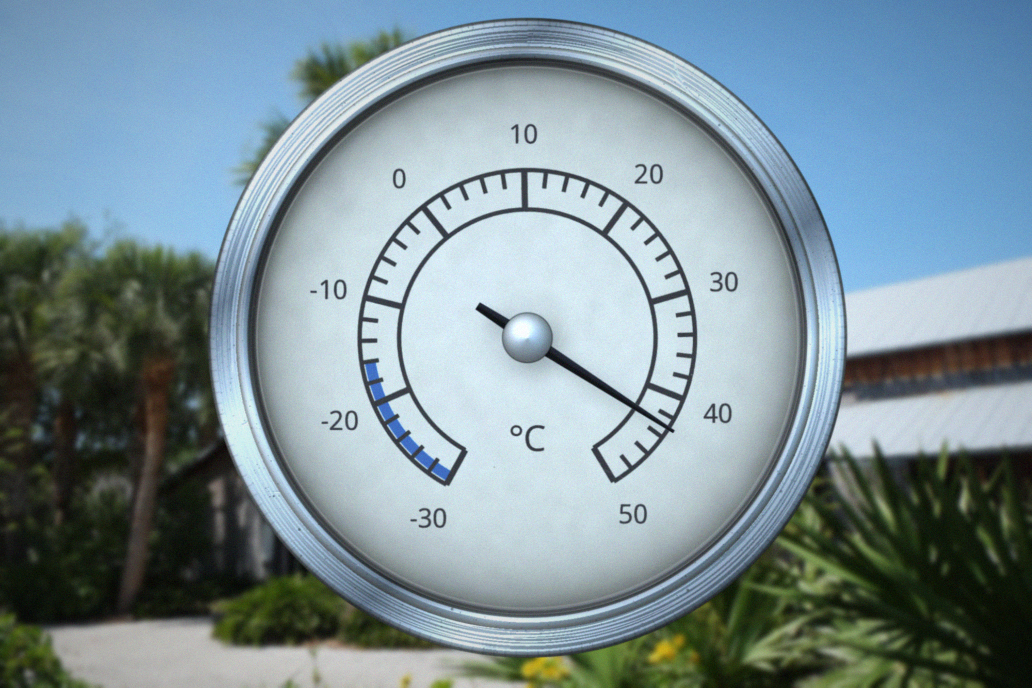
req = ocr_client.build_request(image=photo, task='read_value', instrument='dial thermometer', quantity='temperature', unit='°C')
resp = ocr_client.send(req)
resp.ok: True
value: 43 °C
